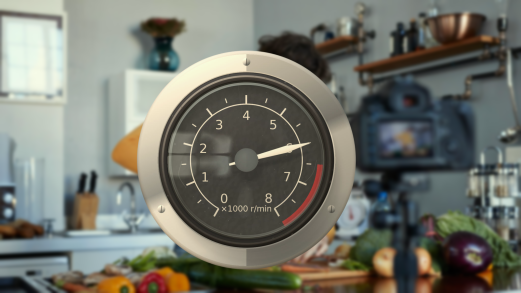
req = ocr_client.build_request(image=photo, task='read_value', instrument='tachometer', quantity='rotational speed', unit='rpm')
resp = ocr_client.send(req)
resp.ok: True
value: 6000 rpm
